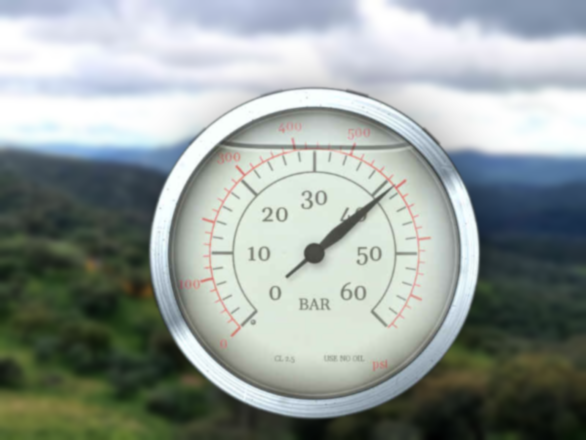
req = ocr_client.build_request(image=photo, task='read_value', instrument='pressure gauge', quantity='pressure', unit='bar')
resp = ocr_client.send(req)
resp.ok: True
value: 41 bar
